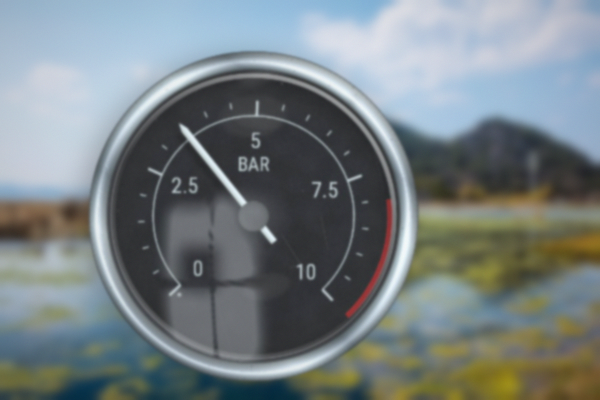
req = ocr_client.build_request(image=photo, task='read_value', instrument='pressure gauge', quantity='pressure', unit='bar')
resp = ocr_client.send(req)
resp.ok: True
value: 3.5 bar
